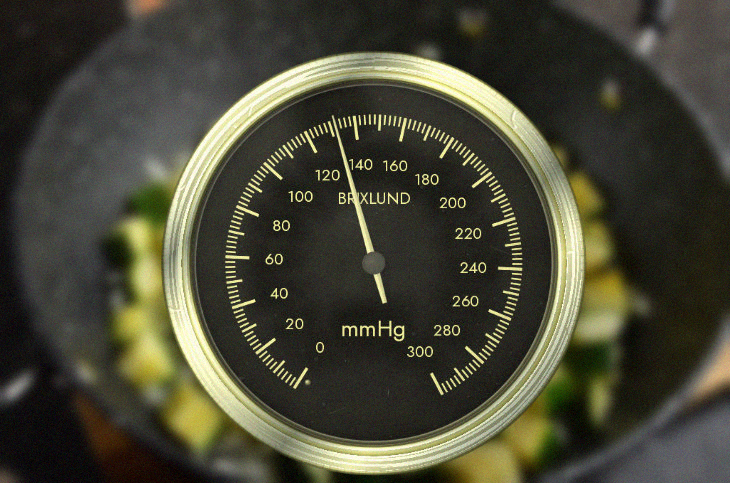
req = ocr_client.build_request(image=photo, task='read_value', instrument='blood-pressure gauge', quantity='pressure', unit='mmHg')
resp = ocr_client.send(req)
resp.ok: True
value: 132 mmHg
